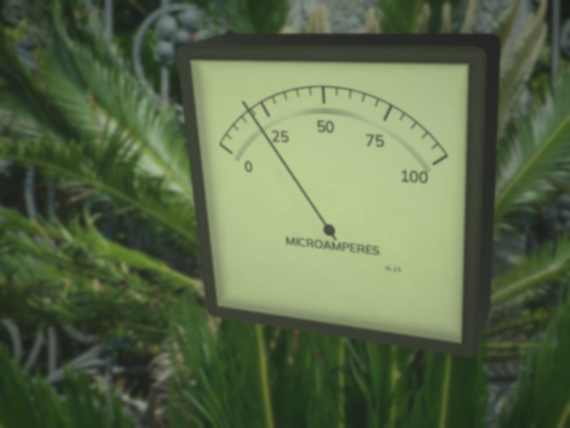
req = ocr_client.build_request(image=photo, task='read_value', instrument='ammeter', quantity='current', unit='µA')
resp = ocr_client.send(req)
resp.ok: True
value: 20 µA
